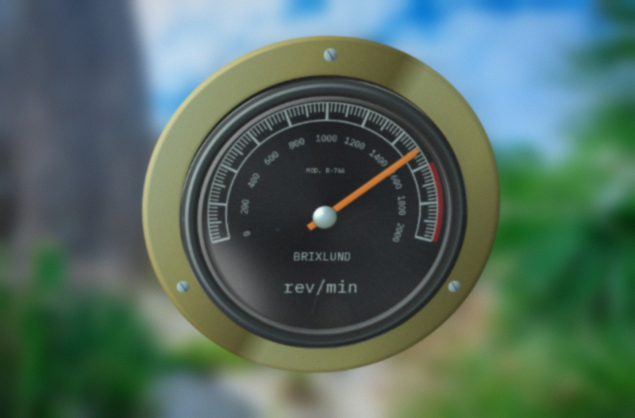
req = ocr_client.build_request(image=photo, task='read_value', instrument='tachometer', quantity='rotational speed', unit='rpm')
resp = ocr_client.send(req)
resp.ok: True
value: 1500 rpm
